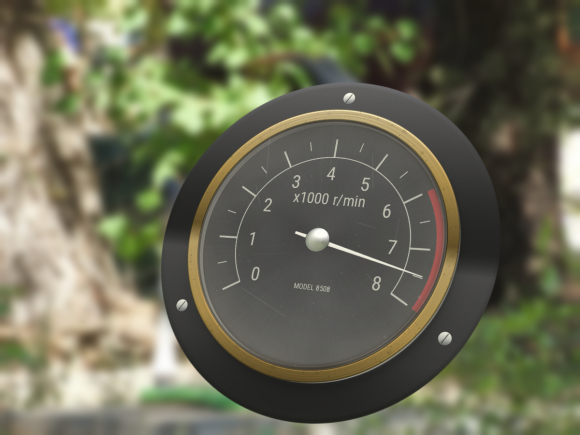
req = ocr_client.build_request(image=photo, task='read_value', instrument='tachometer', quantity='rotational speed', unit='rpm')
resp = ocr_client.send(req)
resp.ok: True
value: 7500 rpm
